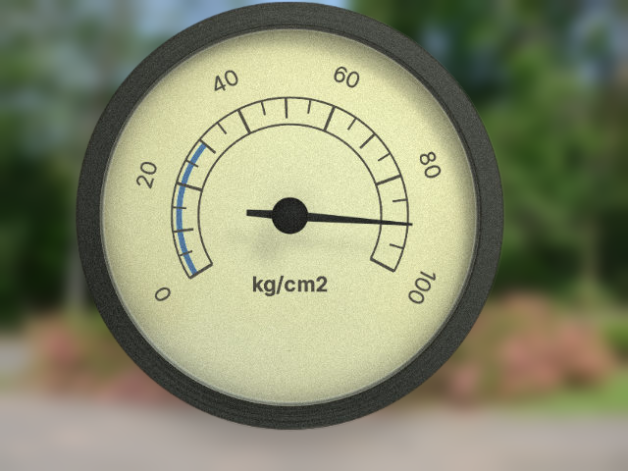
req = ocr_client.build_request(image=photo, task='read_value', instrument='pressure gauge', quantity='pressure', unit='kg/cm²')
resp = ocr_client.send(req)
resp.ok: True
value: 90 kg/cm²
